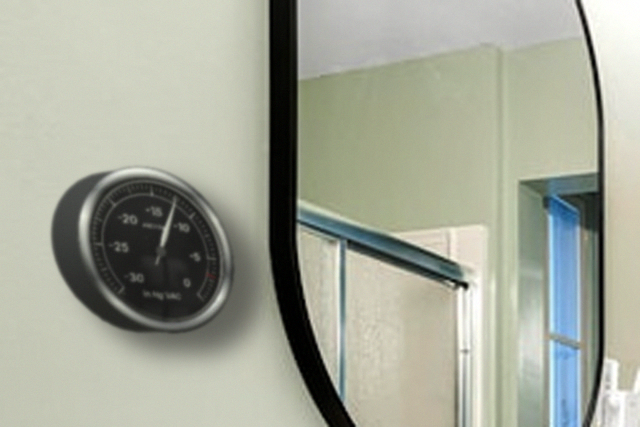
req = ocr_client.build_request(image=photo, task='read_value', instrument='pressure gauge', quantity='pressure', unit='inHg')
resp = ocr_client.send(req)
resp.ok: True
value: -12.5 inHg
